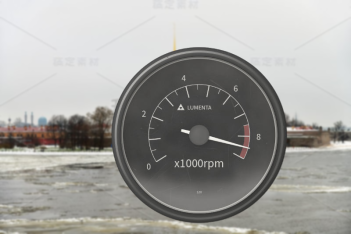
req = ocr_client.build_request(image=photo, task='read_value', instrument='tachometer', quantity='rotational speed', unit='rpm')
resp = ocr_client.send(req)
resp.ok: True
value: 8500 rpm
